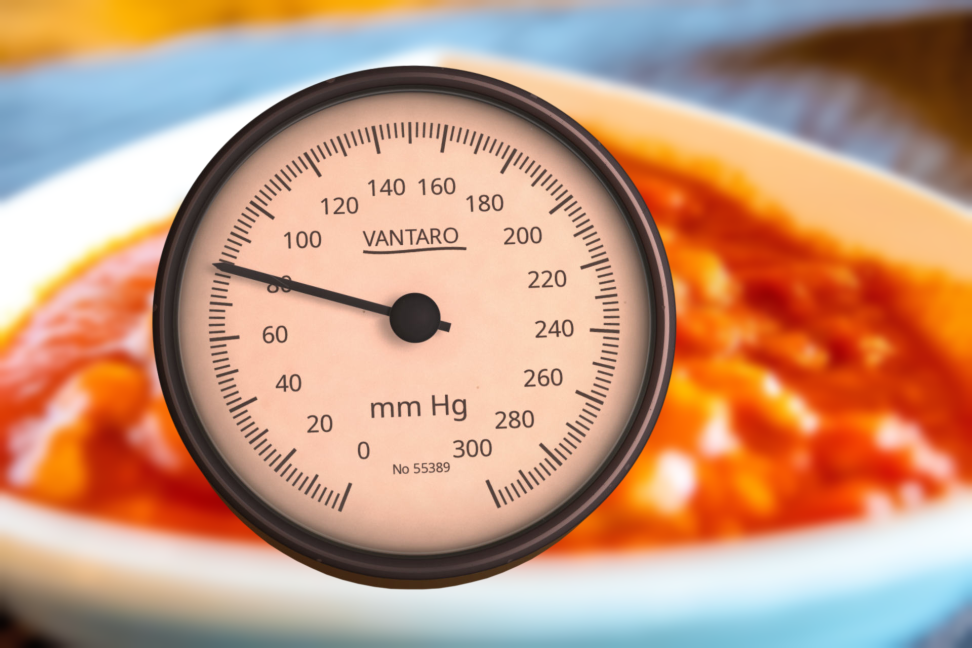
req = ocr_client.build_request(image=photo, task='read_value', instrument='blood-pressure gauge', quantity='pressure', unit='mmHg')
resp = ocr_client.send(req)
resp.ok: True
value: 80 mmHg
